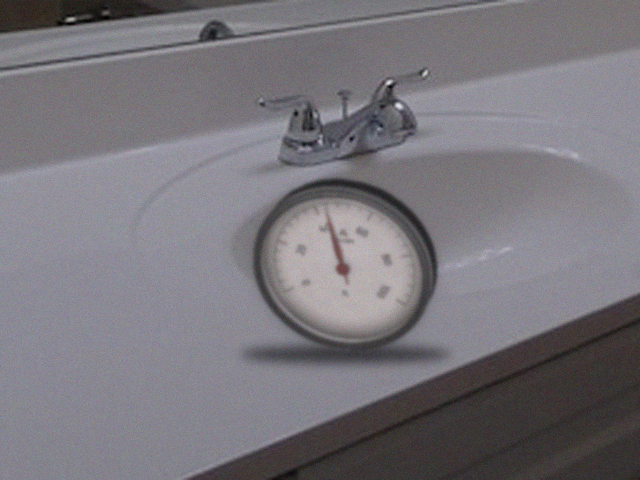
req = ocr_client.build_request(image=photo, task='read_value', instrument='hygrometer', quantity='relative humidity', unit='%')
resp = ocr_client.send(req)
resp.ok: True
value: 44 %
